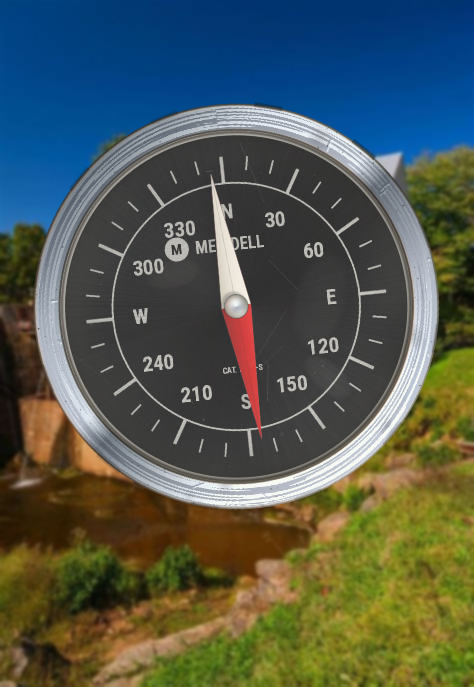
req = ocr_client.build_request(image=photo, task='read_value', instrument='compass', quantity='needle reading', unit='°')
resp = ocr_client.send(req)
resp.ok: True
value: 175 °
